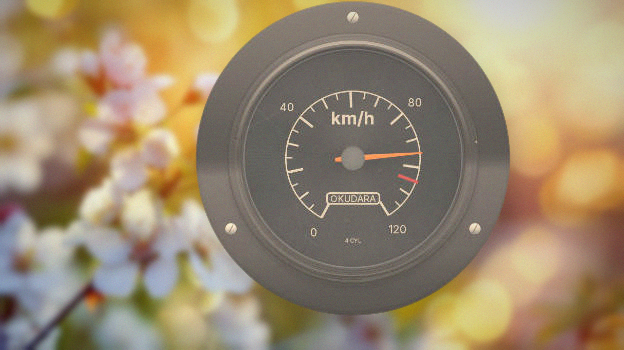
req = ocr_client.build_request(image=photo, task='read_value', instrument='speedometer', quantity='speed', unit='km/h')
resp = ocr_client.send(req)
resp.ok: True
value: 95 km/h
